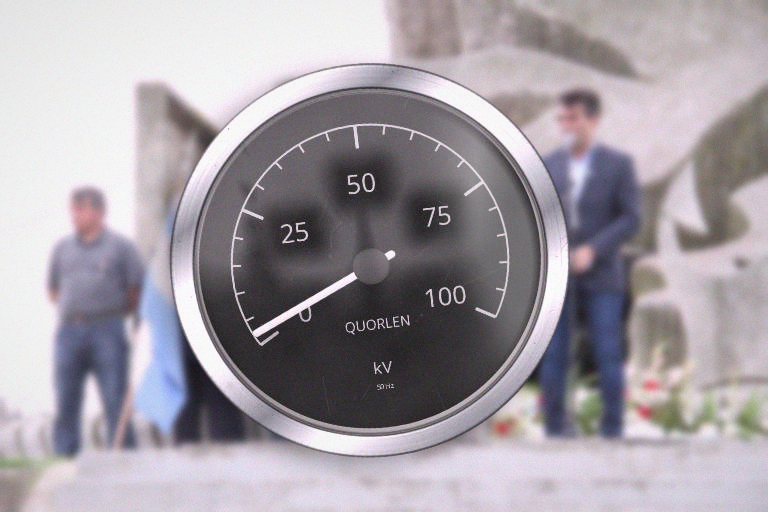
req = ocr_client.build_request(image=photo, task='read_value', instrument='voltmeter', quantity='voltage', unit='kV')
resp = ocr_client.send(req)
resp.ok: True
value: 2.5 kV
